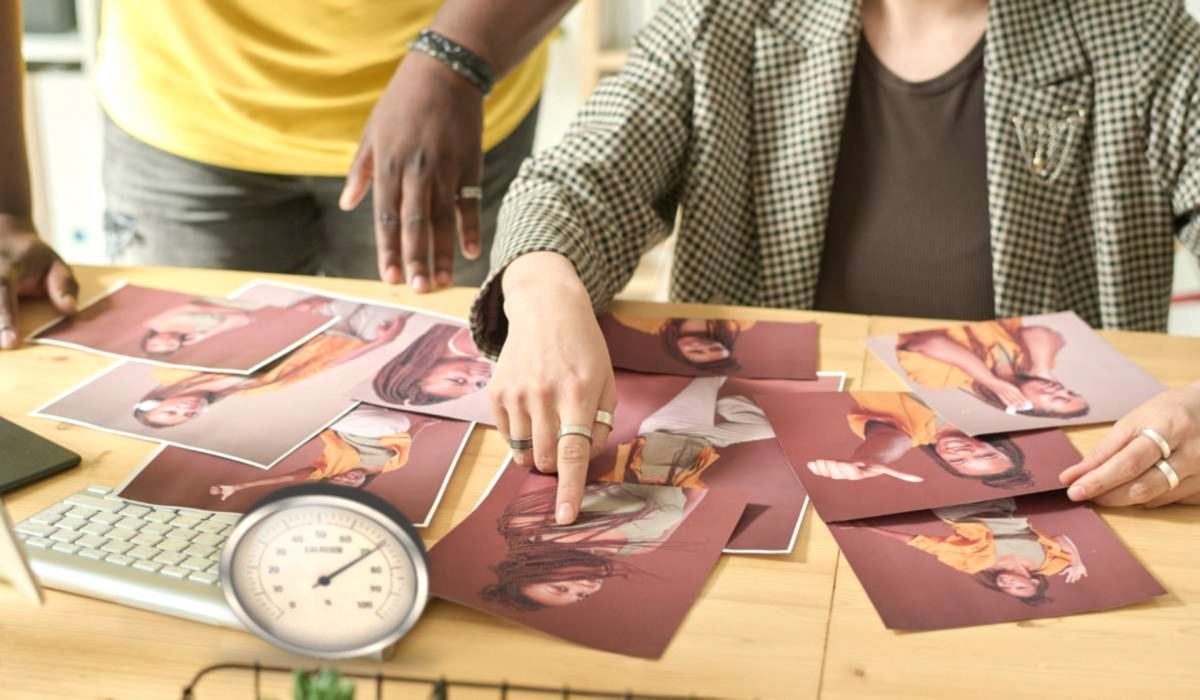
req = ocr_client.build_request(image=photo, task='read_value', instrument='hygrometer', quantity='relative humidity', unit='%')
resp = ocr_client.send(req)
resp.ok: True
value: 70 %
